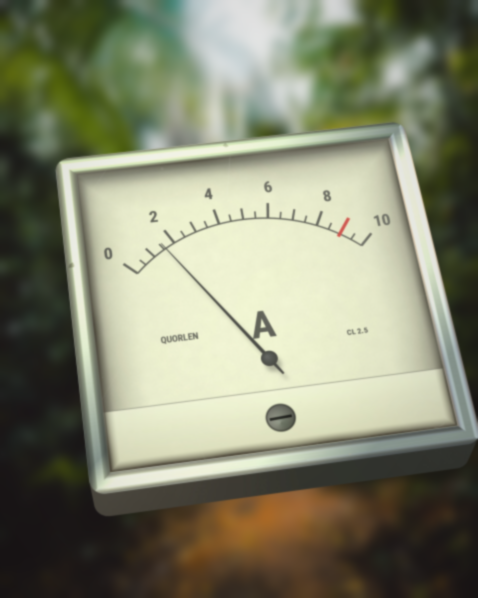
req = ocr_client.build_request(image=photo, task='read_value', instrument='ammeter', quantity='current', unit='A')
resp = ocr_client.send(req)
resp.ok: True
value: 1.5 A
